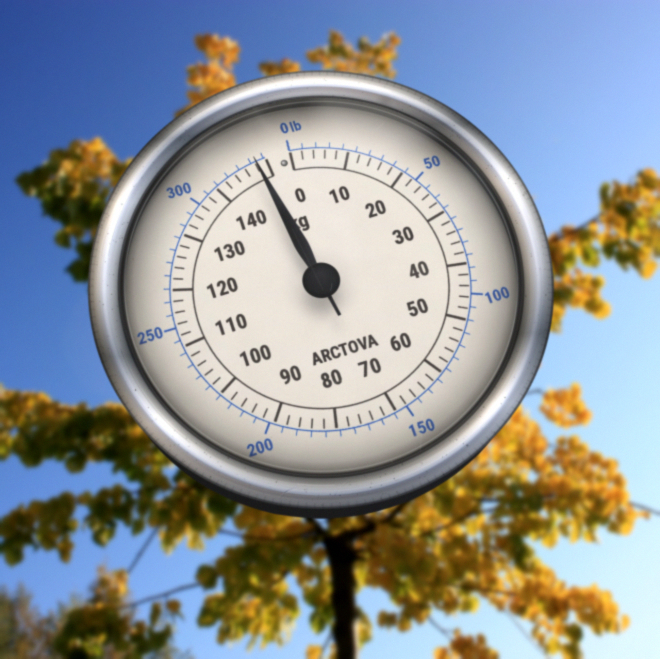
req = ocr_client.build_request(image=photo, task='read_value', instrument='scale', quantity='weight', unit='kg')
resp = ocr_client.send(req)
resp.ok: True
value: 148 kg
